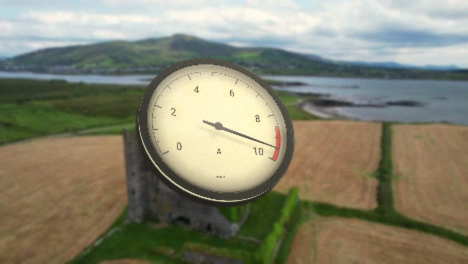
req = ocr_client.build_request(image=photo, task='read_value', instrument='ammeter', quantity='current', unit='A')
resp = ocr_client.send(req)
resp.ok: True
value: 9.5 A
